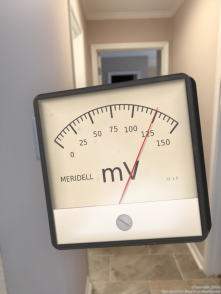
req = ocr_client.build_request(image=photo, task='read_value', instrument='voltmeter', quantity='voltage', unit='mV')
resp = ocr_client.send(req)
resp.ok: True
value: 125 mV
